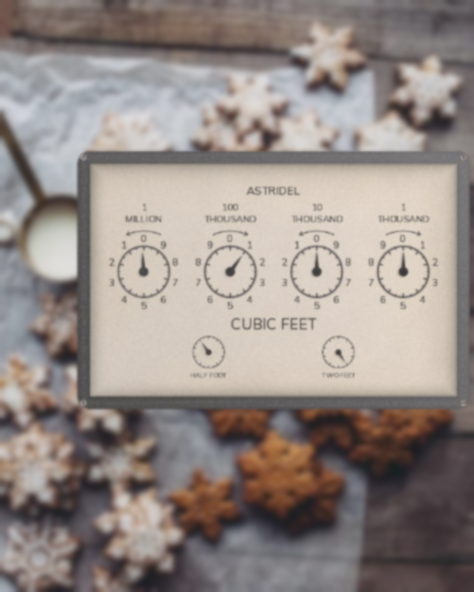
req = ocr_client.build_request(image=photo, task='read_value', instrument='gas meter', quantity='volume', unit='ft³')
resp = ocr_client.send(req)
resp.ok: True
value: 10000 ft³
